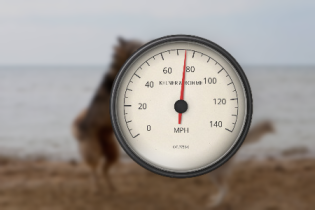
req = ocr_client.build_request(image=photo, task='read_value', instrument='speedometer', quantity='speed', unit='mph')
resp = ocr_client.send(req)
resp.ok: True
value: 75 mph
